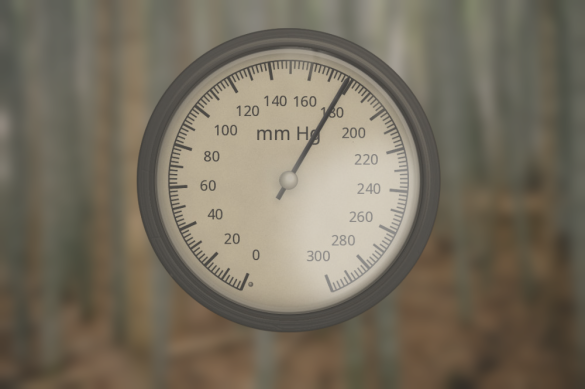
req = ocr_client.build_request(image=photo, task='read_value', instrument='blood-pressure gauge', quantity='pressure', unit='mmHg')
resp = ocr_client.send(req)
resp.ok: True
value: 178 mmHg
